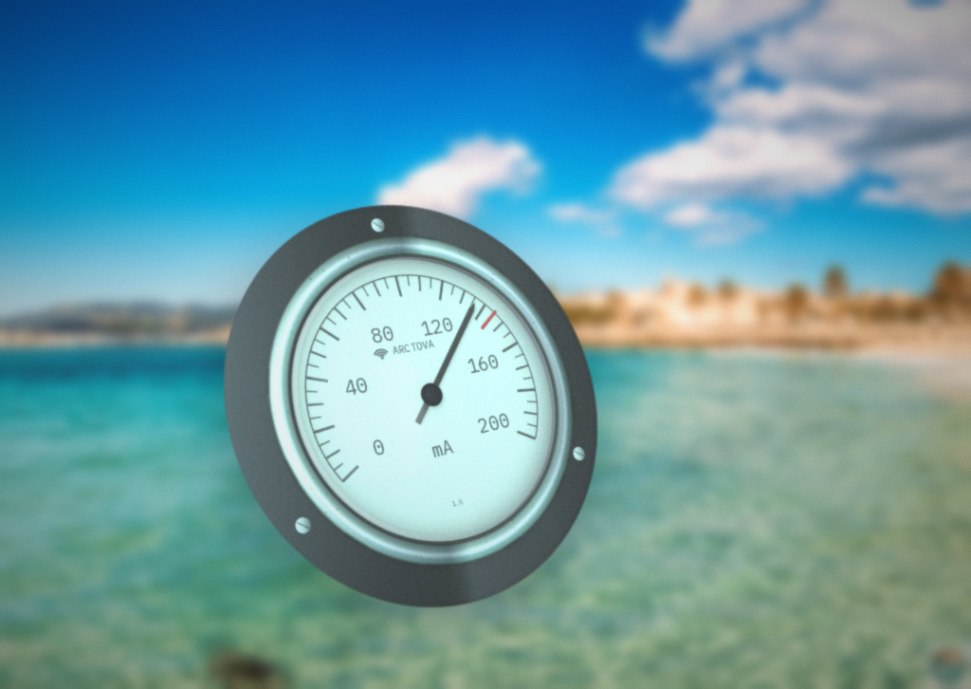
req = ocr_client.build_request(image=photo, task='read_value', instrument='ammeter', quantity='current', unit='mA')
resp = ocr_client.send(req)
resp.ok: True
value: 135 mA
